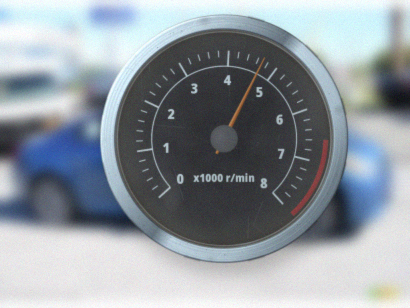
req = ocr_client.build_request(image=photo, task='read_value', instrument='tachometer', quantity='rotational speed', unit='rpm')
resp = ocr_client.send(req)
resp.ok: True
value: 4700 rpm
